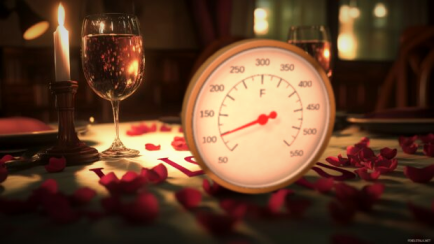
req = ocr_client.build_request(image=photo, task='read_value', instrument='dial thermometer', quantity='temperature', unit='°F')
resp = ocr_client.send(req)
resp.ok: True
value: 100 °F
